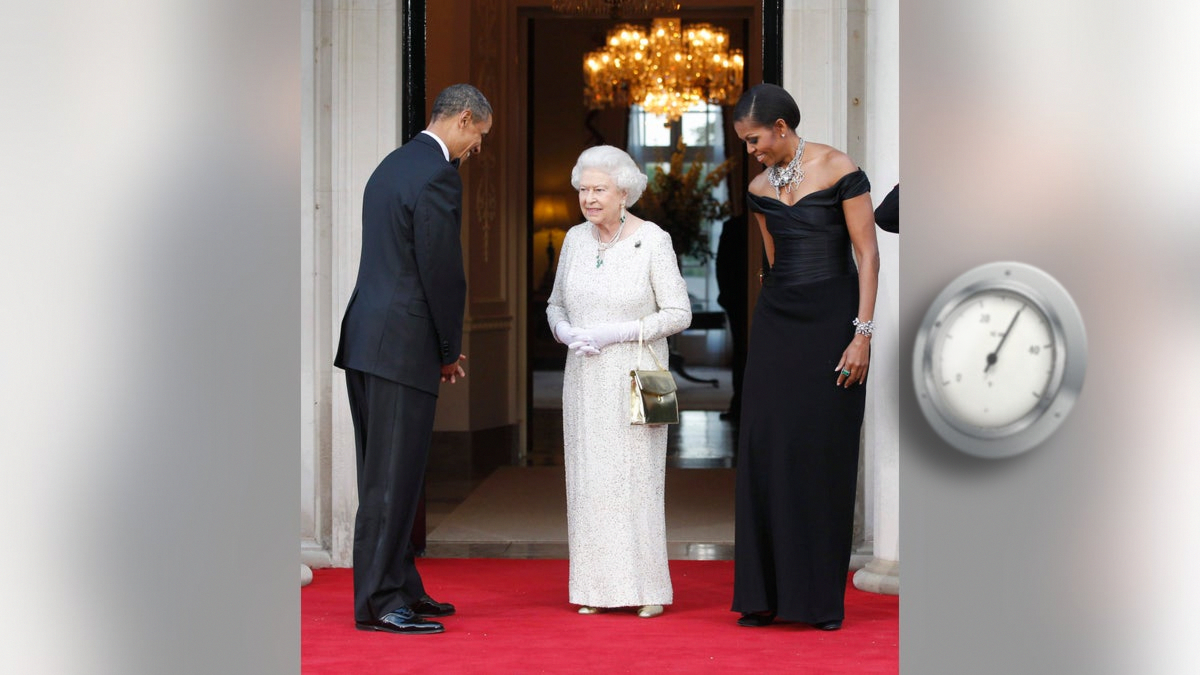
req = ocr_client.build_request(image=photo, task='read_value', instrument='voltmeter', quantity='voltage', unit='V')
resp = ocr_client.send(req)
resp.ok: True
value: 30 V
